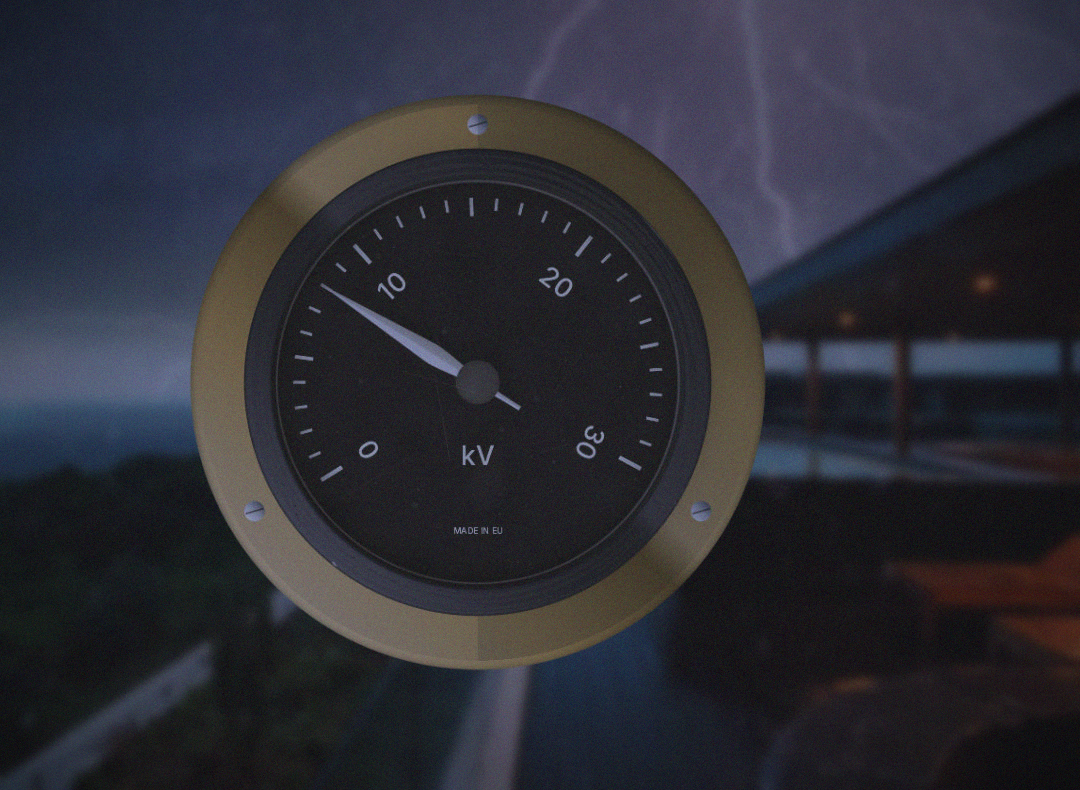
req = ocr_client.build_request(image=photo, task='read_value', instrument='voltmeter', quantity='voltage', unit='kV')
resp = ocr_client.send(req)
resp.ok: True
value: 8 kV
